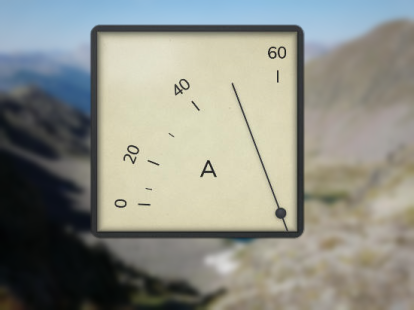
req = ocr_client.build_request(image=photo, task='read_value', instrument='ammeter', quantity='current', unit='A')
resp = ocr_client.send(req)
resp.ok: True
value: 50 A
